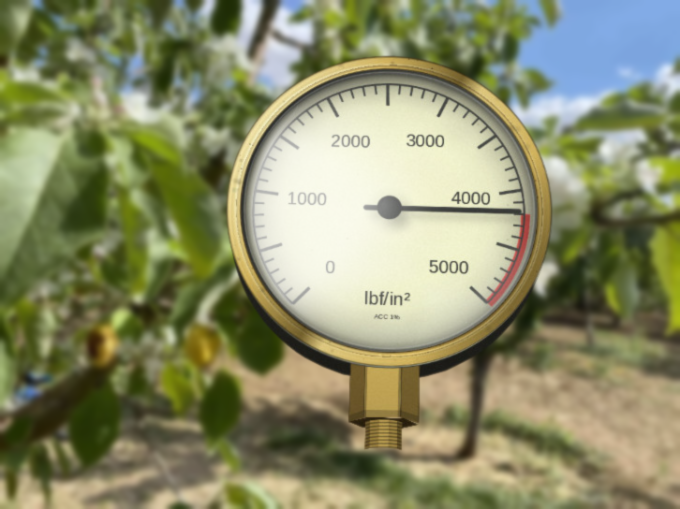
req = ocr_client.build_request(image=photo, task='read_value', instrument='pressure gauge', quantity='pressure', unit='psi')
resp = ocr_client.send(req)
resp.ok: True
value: 4200 psi
